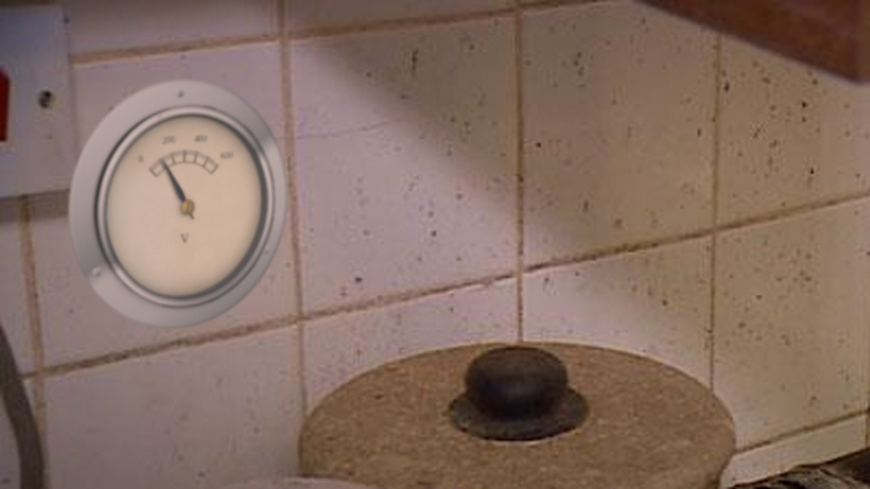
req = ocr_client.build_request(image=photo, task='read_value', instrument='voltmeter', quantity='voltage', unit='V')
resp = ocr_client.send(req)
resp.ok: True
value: 100 V
